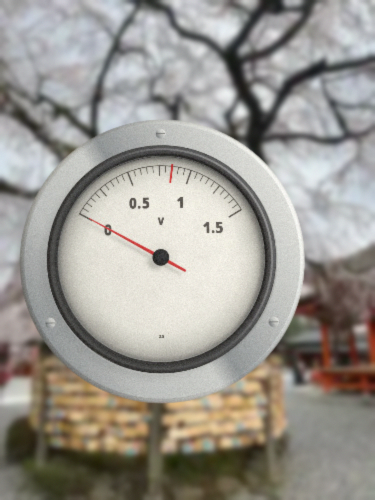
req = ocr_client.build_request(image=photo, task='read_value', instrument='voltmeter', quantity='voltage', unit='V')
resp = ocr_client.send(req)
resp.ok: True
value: 0 V
